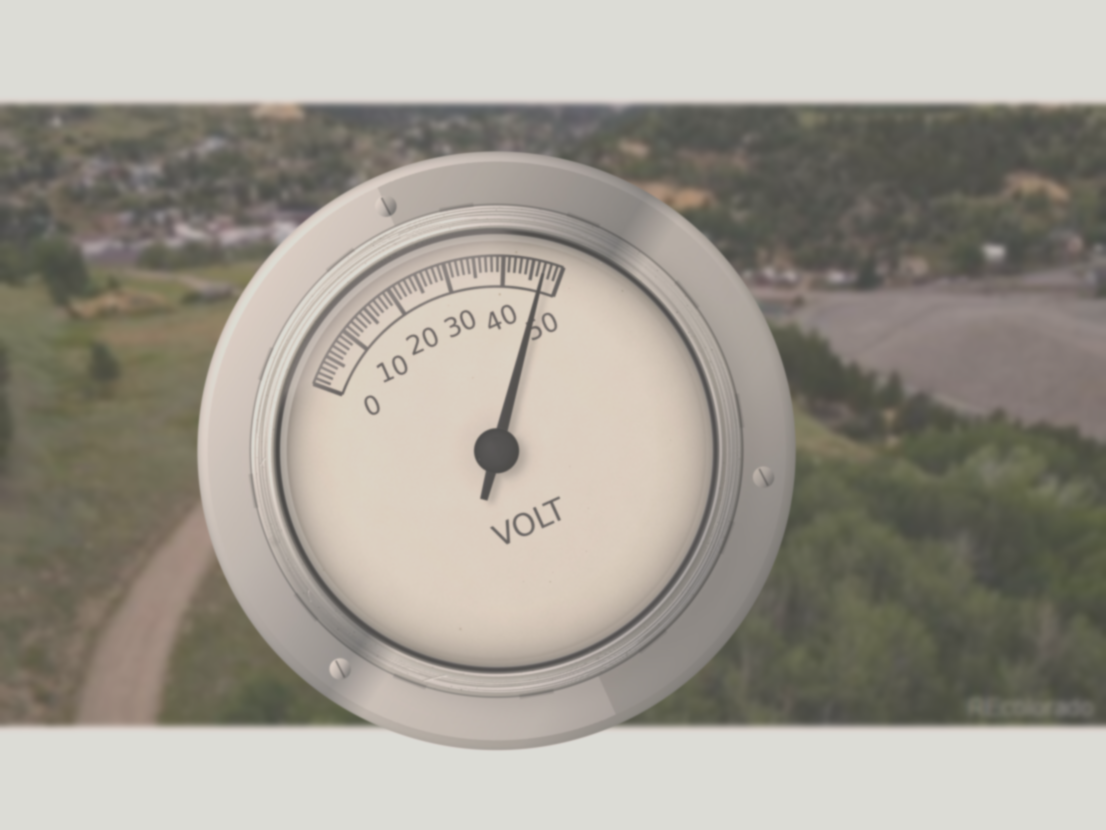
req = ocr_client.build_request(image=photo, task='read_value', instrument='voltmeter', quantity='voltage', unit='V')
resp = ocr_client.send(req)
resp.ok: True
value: 47 V
